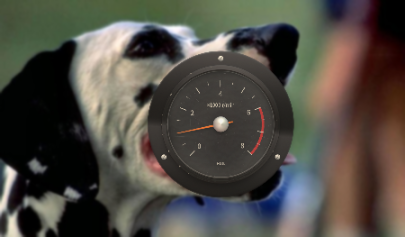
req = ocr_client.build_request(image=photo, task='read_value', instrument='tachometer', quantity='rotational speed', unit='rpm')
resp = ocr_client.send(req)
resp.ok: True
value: 1000 rpm
